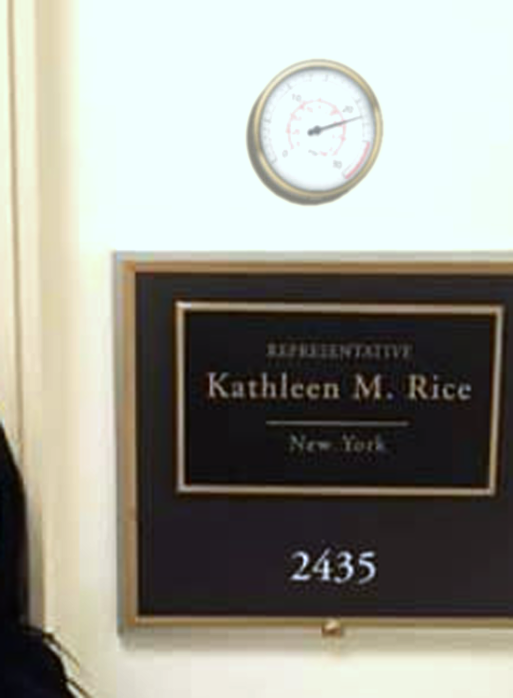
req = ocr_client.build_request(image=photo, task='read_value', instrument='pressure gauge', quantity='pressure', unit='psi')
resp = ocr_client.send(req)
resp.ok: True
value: 22 psi
